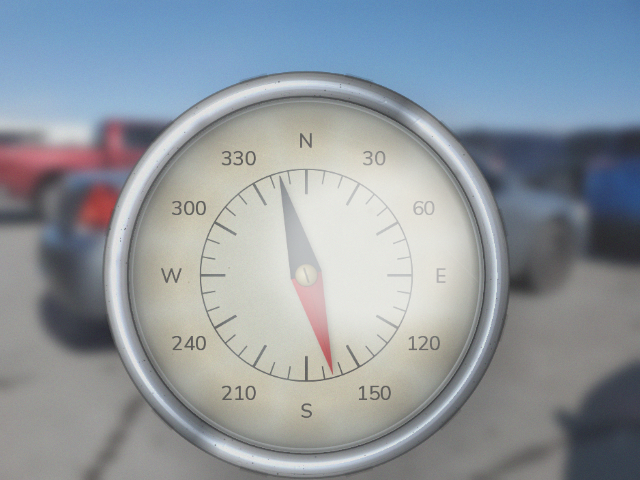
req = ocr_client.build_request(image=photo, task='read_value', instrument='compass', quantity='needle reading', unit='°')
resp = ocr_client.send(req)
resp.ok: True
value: 165 °
